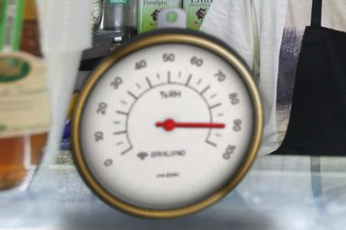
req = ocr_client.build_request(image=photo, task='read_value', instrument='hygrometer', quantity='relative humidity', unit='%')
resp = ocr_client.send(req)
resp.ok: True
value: 90 %
